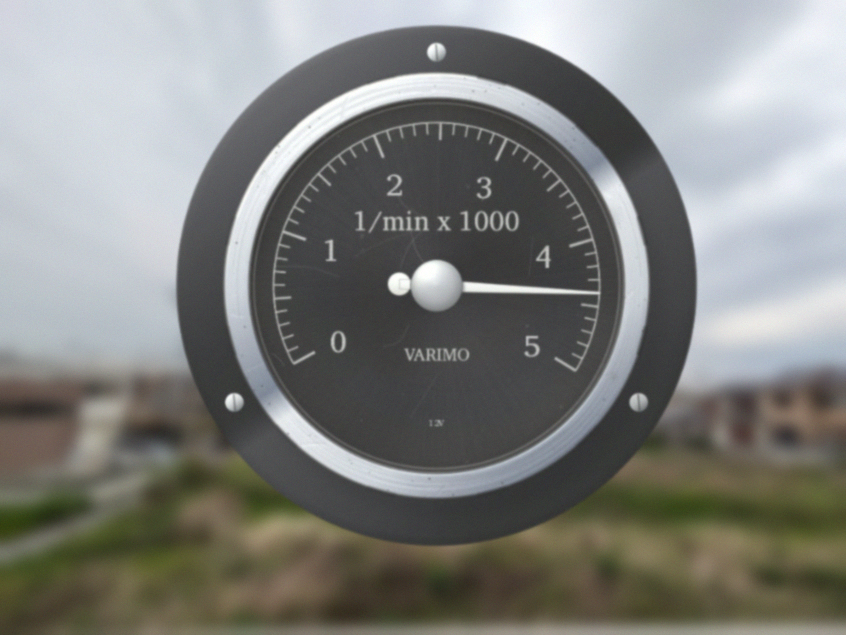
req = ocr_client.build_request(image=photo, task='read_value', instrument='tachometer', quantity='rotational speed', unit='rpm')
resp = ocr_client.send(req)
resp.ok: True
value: 4400 rpm
